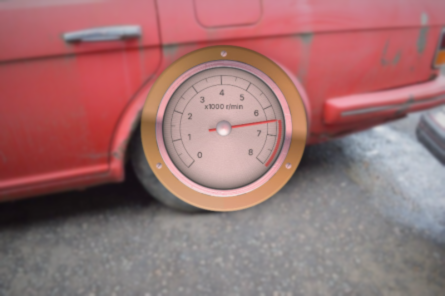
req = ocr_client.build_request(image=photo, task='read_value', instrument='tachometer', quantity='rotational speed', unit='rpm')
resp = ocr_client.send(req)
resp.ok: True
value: 6500 rpm
